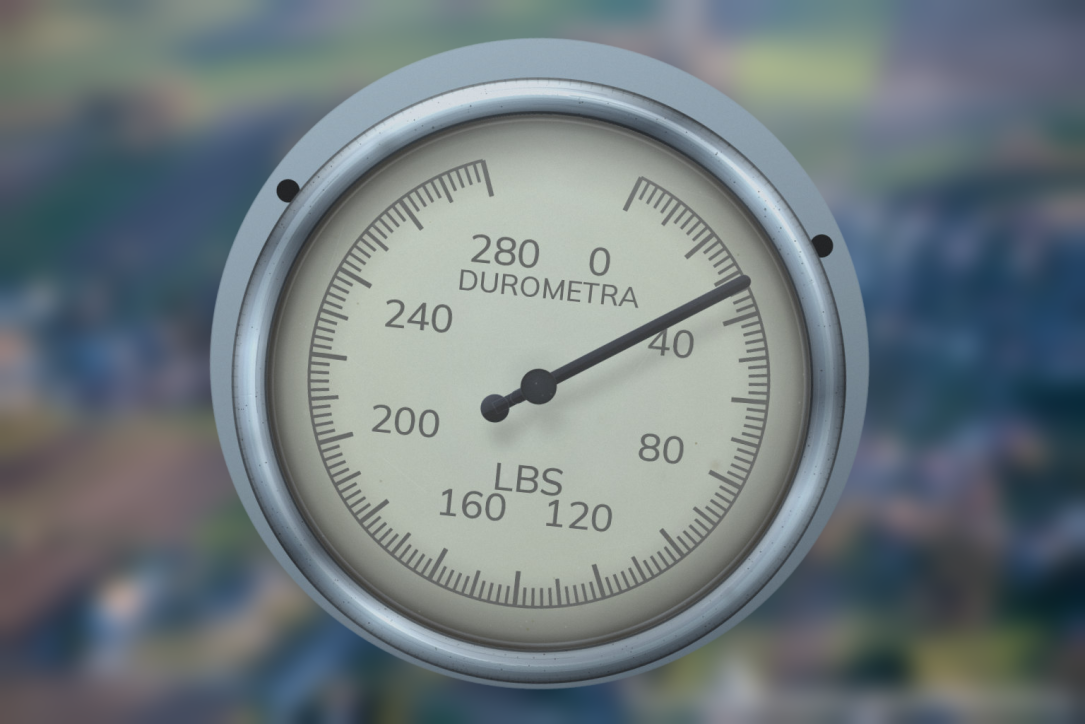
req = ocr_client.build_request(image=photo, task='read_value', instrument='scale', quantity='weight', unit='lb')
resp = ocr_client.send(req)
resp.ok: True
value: 32 lb
